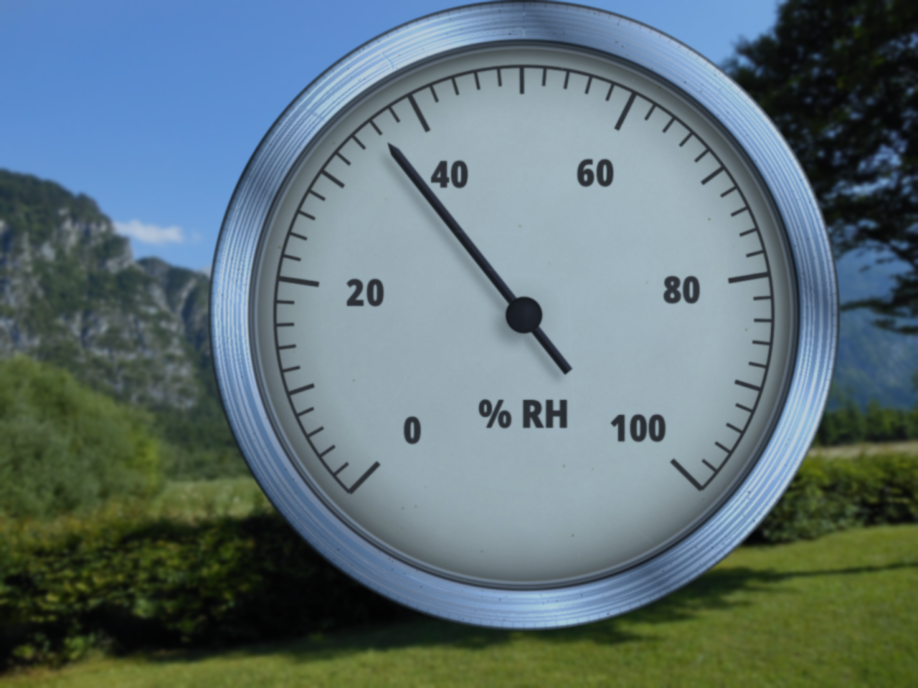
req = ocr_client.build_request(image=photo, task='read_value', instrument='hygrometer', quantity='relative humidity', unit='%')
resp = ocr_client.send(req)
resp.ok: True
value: 36 %
